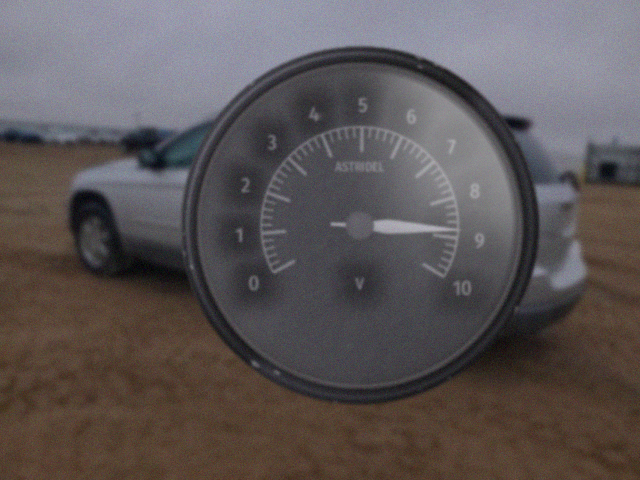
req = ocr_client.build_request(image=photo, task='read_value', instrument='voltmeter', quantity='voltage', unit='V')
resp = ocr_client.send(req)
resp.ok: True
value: 8.8 V
